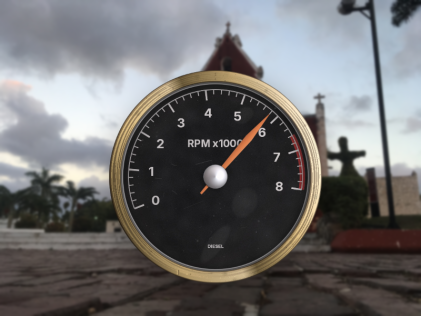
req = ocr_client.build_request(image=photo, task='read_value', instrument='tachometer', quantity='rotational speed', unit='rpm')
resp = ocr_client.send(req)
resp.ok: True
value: 5800 rpm
